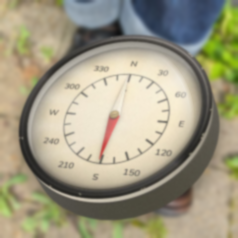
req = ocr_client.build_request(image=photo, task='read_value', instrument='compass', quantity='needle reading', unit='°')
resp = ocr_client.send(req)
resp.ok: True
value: 180 °
